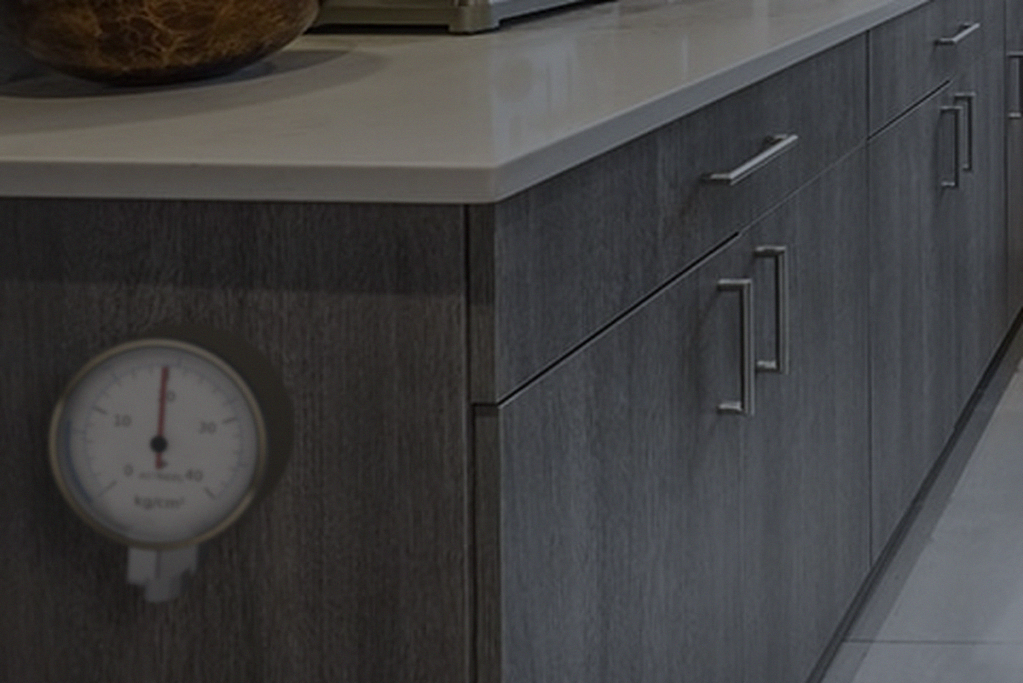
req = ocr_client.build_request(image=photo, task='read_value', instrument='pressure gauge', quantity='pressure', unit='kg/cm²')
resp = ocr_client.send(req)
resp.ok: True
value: 20 kg/cm²
